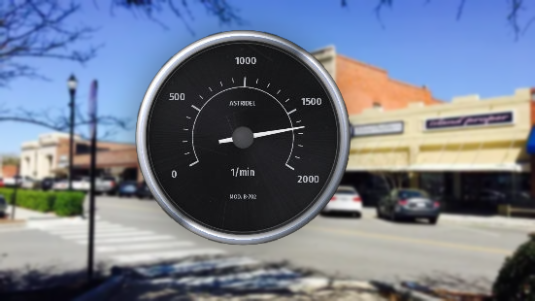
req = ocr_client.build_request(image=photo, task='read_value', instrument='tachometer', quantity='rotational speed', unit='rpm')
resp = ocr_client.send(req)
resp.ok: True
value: 1650 rpm
